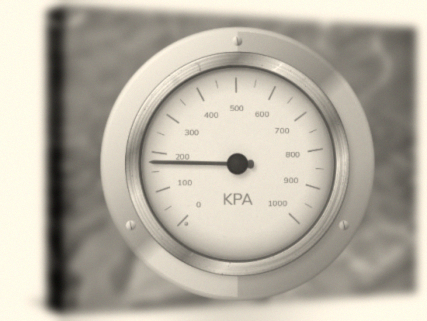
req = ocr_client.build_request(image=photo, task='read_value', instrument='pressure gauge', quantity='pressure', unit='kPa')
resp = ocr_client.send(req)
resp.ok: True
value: 175 kPa
